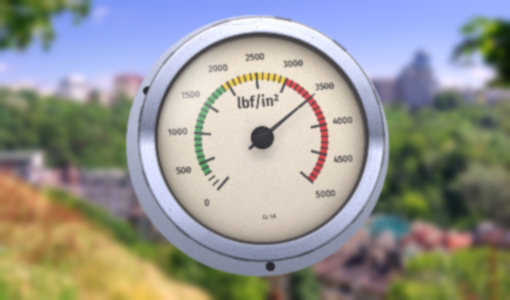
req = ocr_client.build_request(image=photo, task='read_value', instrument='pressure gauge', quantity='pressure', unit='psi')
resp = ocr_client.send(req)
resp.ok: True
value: 3500 psi
